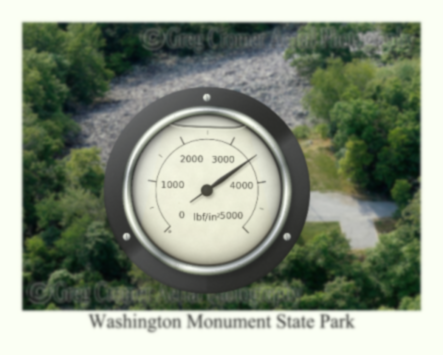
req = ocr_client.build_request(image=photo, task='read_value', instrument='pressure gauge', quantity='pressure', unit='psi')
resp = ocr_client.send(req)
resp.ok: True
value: 3500 psi
